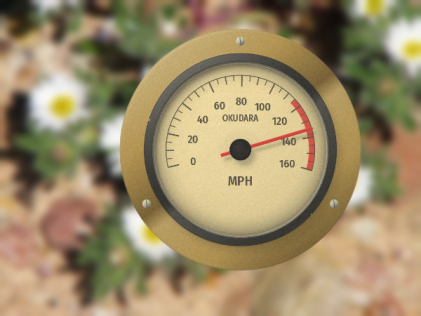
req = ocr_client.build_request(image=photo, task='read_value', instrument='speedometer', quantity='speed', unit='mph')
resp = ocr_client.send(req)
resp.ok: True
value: 135 mph
